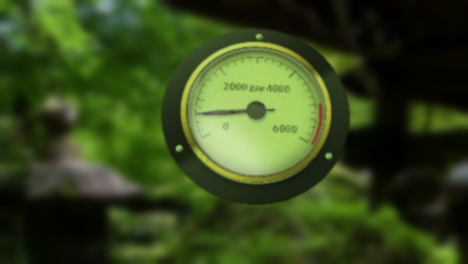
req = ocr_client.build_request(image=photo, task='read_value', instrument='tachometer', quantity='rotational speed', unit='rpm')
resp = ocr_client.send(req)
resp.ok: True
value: 600 rpm
